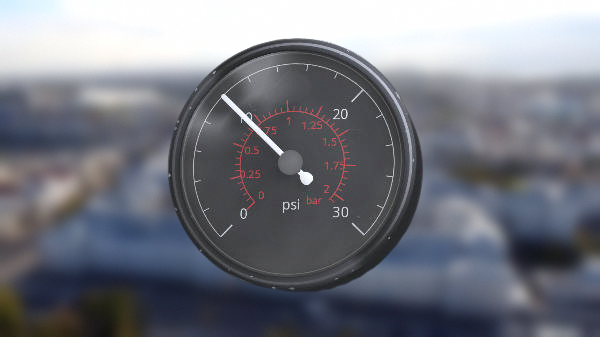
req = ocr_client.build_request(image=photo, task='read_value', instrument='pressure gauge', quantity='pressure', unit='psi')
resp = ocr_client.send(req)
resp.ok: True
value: 10 psi
